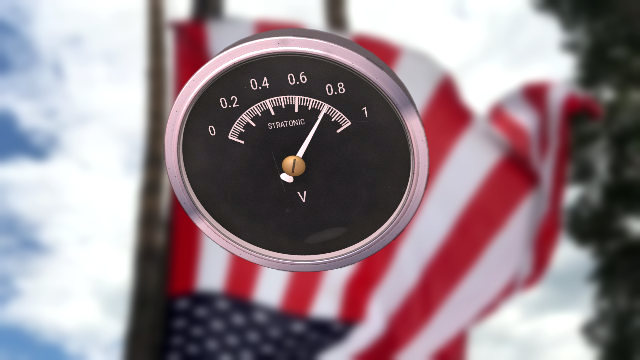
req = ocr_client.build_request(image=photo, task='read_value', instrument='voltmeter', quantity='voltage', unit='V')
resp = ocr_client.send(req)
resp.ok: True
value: 0.8 V
